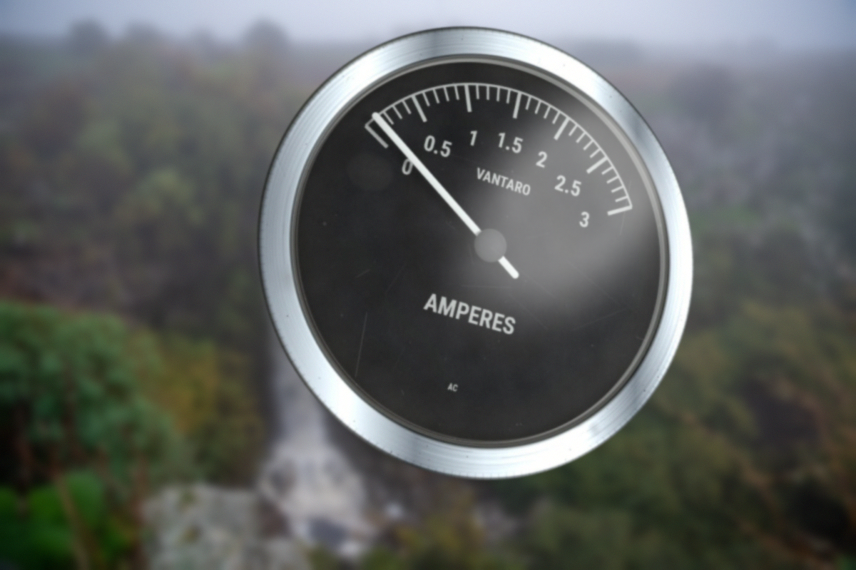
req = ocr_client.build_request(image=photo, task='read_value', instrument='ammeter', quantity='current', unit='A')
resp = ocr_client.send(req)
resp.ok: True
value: 0.1 A
